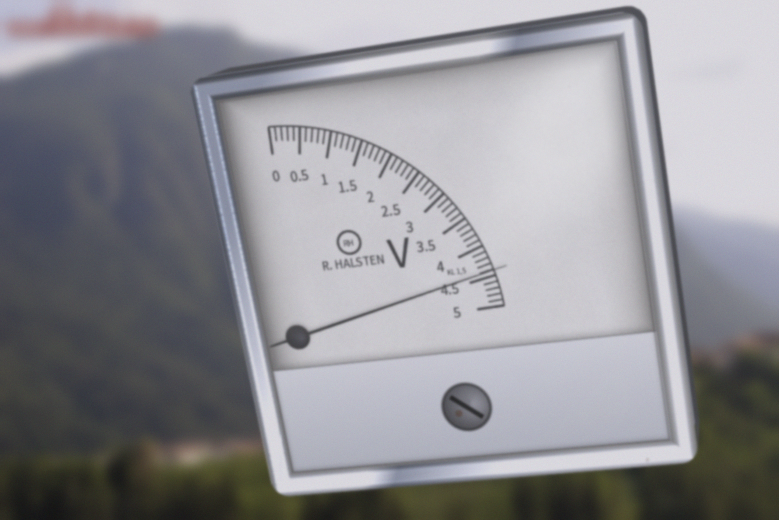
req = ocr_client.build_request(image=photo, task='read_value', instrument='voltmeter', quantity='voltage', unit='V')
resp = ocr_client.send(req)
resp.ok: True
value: 4.4 V
